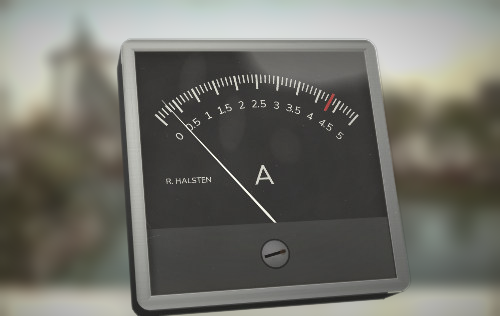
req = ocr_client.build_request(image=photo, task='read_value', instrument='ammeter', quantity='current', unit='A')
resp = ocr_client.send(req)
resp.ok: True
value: 0.3 A
